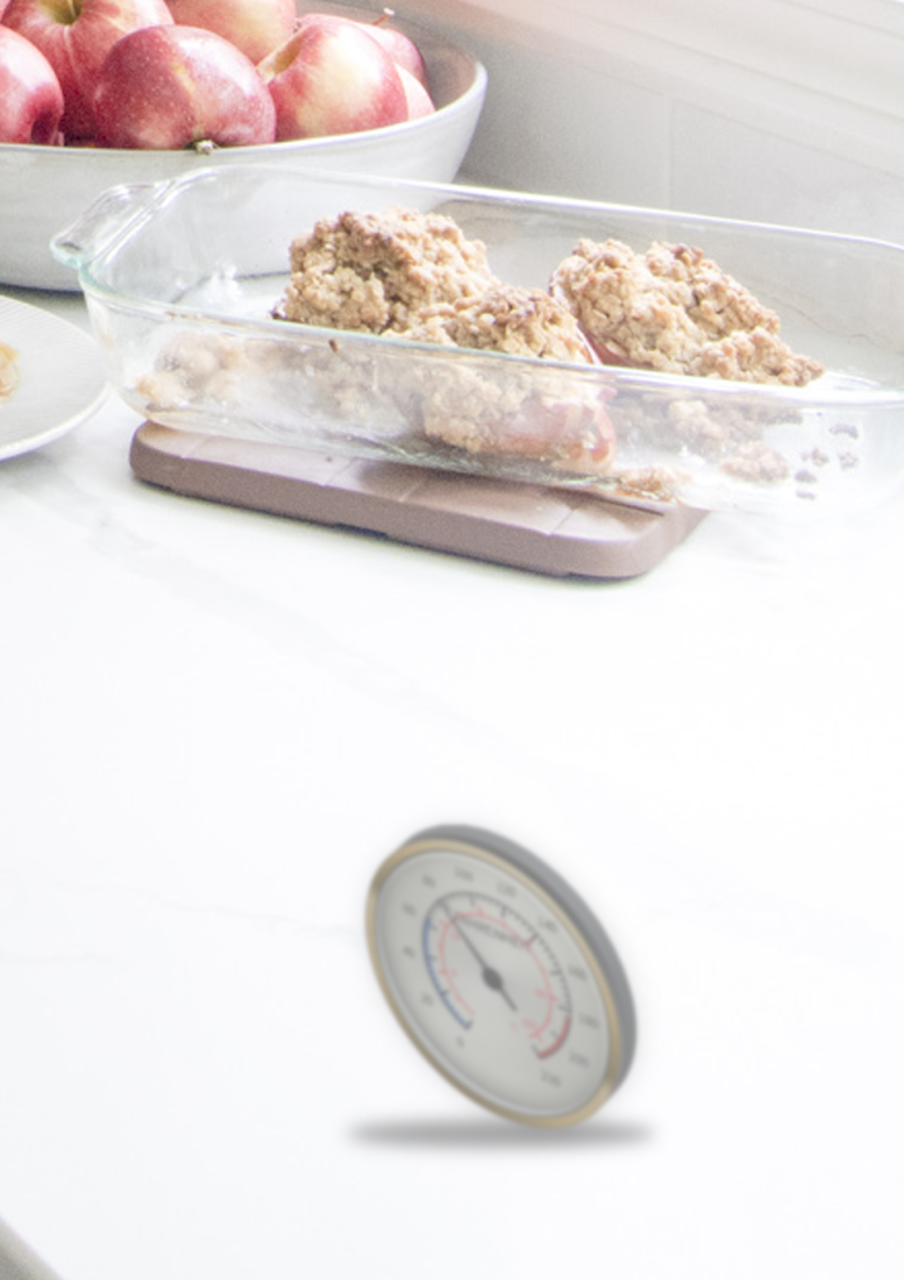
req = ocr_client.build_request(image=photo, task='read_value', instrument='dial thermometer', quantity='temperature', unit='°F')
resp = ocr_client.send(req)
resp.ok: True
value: 80 °F
